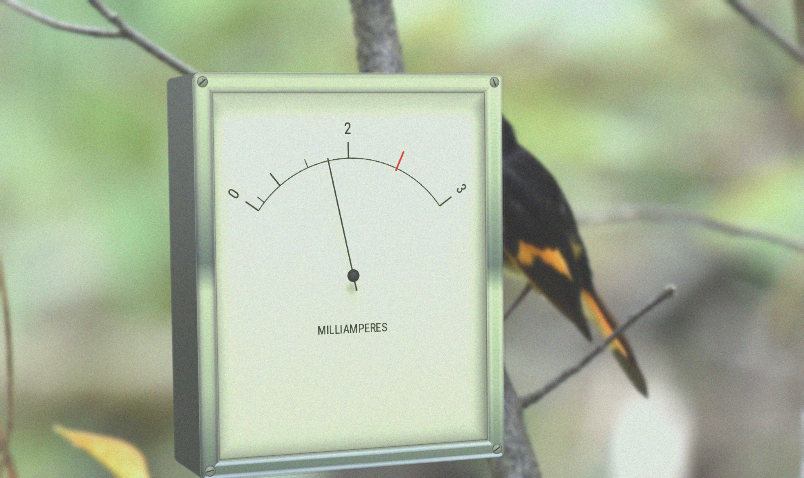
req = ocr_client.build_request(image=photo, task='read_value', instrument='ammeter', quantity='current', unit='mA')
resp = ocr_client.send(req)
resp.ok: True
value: 1.75 mA
